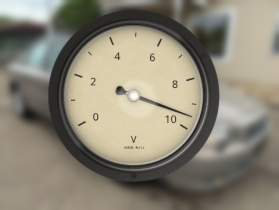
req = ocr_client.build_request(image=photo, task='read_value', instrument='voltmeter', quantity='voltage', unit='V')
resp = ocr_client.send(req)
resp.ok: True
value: 9.5 V
